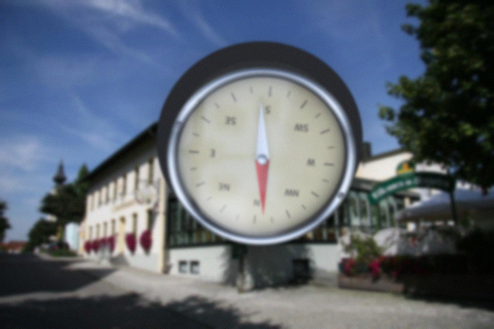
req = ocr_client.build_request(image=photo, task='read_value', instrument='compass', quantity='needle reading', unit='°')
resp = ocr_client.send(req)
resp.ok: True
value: 352.5 °
